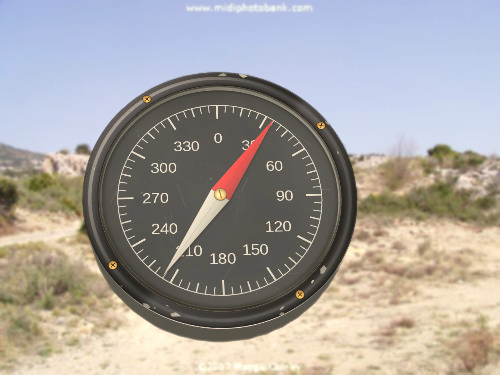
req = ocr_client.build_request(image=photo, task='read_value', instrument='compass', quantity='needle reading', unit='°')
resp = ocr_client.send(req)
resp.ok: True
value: 35 °
